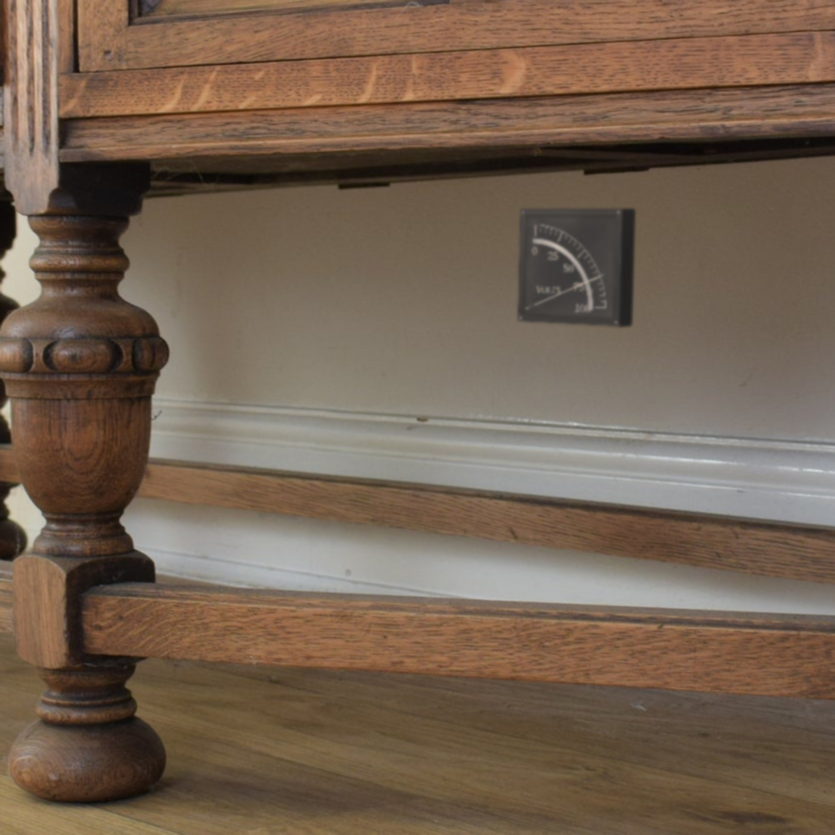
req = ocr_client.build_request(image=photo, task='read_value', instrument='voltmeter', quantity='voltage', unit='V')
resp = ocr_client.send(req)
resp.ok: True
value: 75 V
